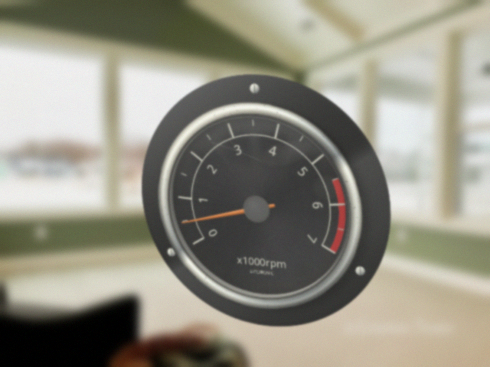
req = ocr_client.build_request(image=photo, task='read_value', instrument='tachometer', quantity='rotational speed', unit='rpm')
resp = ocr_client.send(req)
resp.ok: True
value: 500 rpm
